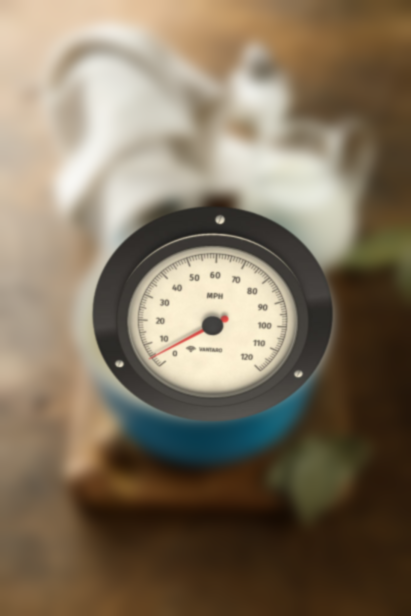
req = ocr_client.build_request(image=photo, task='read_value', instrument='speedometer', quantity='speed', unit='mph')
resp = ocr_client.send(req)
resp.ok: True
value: 5 mph
